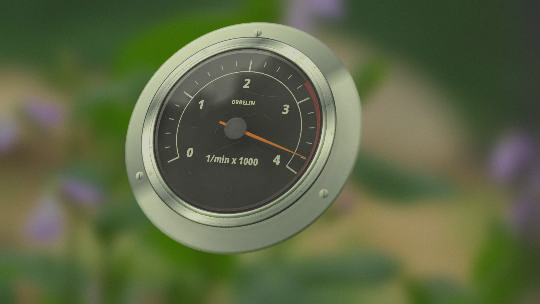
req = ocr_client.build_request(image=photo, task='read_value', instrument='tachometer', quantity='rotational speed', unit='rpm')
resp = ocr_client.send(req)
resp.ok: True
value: 3800 rpm
